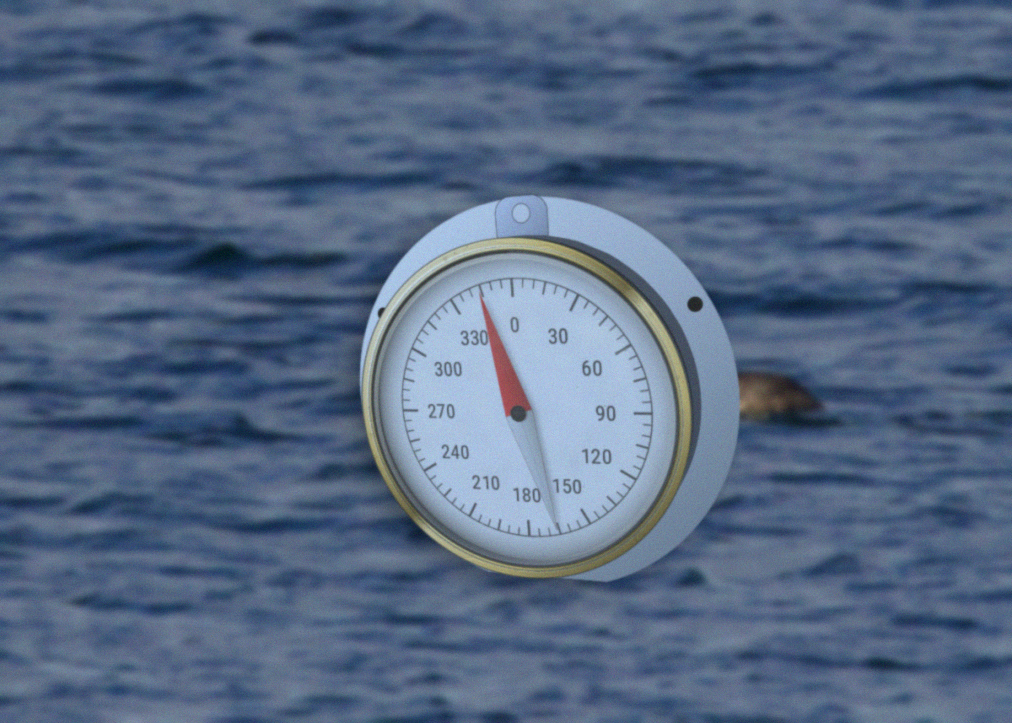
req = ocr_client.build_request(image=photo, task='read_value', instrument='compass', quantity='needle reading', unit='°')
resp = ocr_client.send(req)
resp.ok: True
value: 345 °
